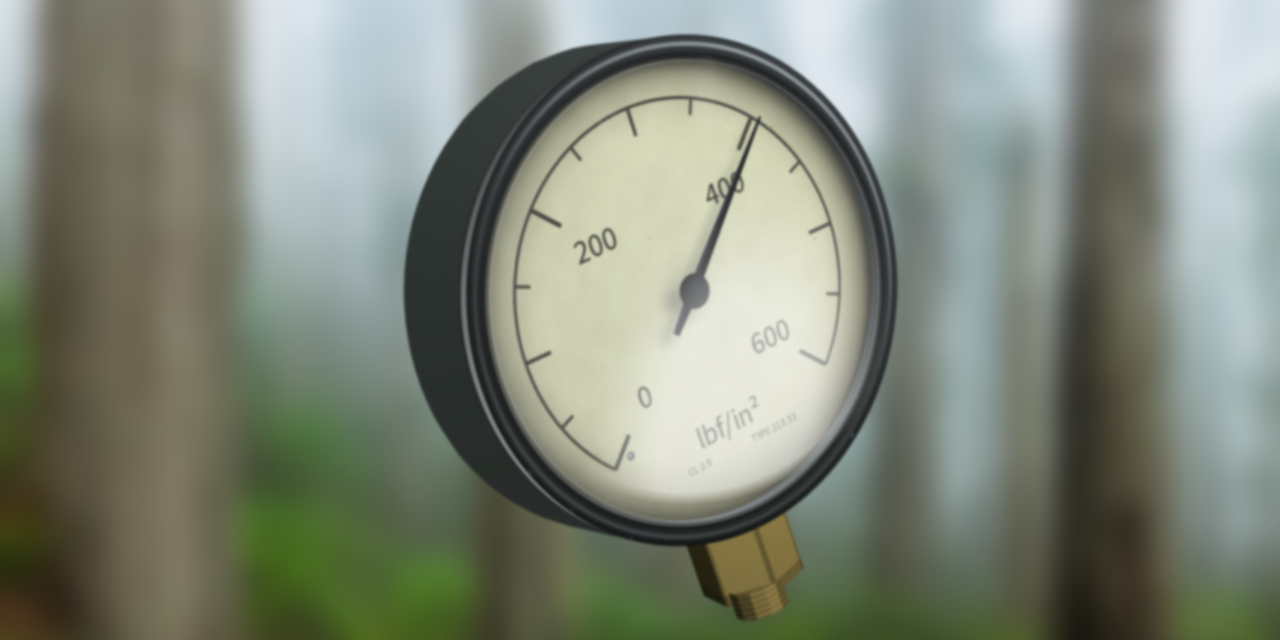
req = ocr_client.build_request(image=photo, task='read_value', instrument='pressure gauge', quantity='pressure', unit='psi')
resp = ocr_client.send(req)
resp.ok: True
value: 400 psi
